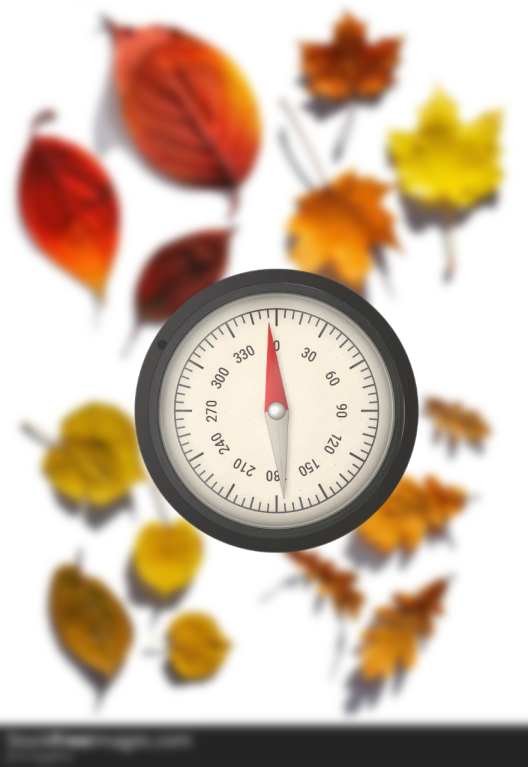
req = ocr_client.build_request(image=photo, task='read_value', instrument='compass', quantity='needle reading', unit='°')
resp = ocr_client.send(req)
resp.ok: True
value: 355 °
